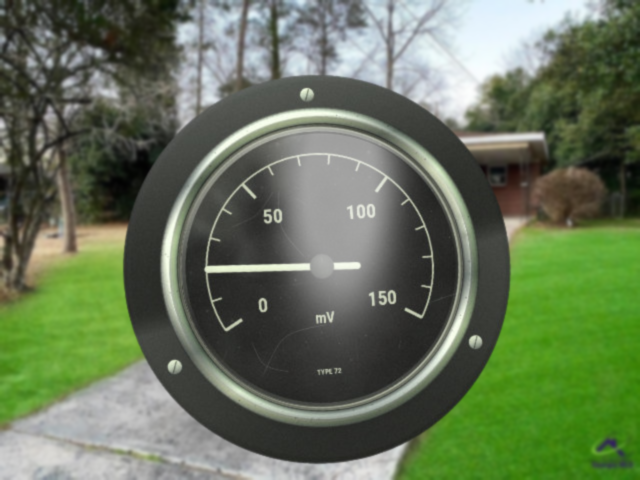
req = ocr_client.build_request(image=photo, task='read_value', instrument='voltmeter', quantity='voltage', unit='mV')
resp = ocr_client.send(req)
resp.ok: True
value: 20 mV
